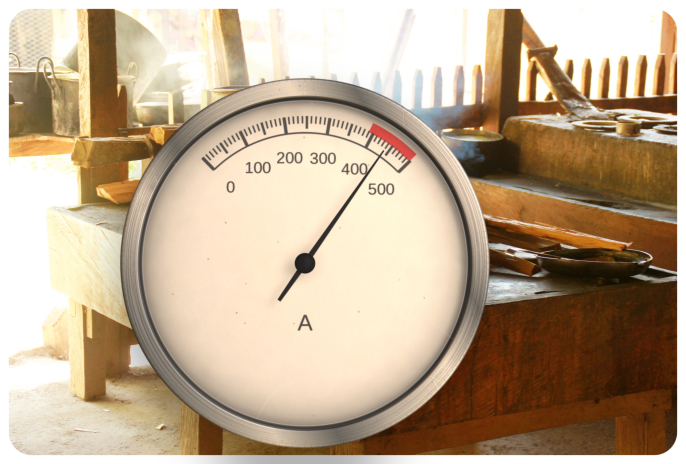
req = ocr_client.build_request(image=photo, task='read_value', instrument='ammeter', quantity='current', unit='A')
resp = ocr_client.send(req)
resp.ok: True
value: 440 A
